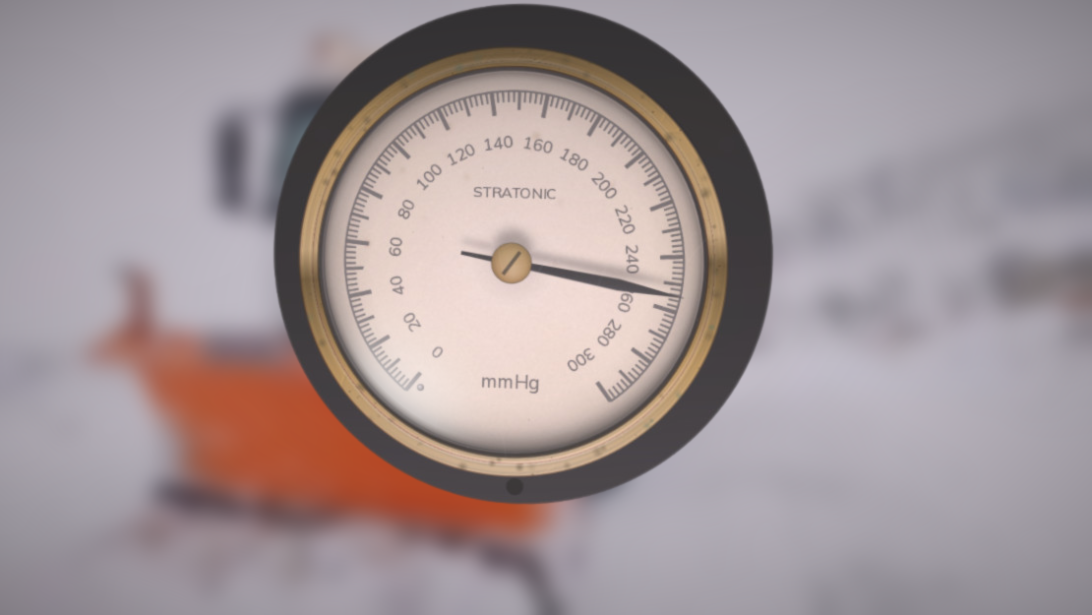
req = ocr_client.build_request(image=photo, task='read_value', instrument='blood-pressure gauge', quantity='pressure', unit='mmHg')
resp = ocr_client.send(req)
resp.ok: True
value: 254 mmHg
